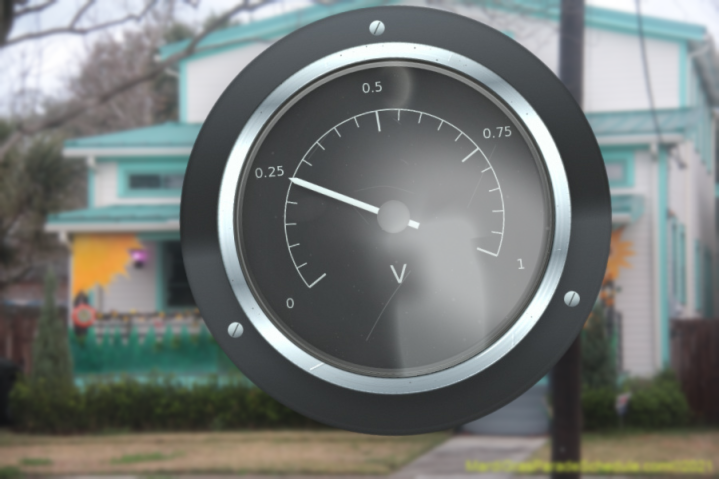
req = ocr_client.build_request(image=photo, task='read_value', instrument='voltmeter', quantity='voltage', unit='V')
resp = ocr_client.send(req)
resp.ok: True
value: 0.25 V
